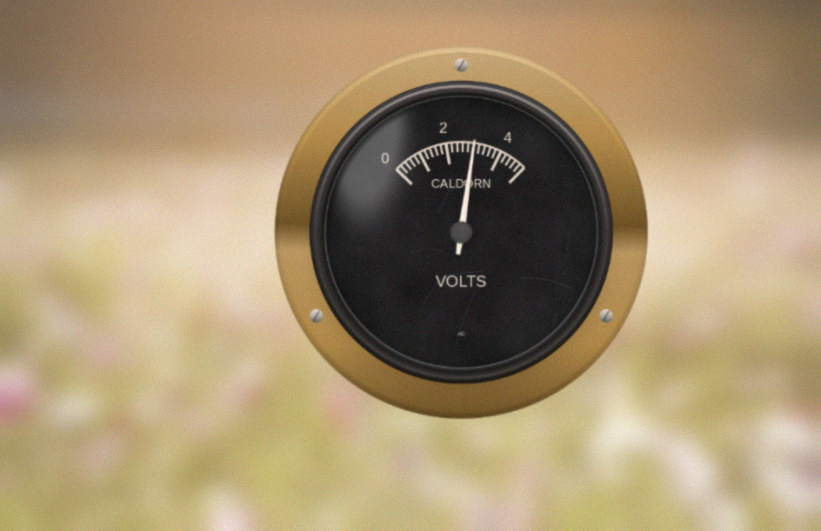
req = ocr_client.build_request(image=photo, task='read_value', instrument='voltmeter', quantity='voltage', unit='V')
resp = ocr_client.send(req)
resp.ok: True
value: 3 V
